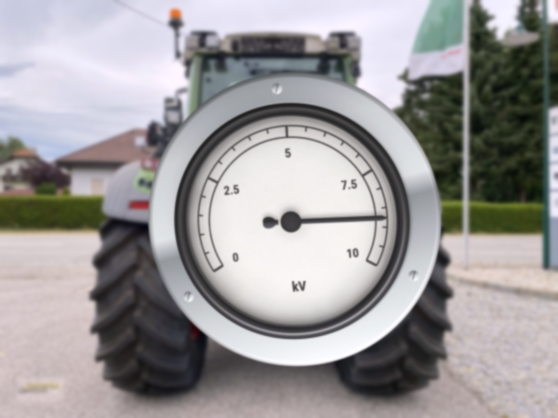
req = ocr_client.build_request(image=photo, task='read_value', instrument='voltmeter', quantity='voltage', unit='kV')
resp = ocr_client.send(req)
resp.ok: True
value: 8.75 kV
